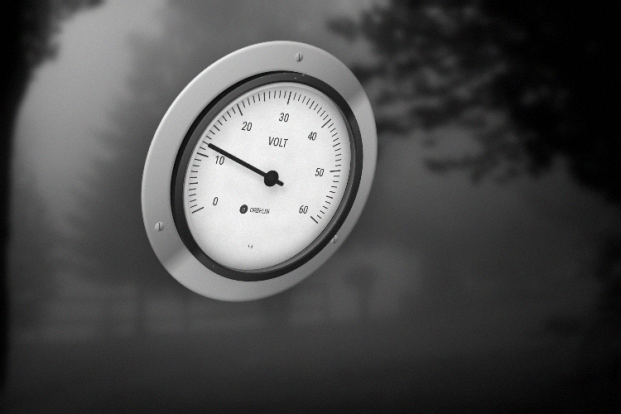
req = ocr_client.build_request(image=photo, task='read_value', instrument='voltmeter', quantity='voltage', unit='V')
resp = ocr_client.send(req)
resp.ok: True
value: 12 V
